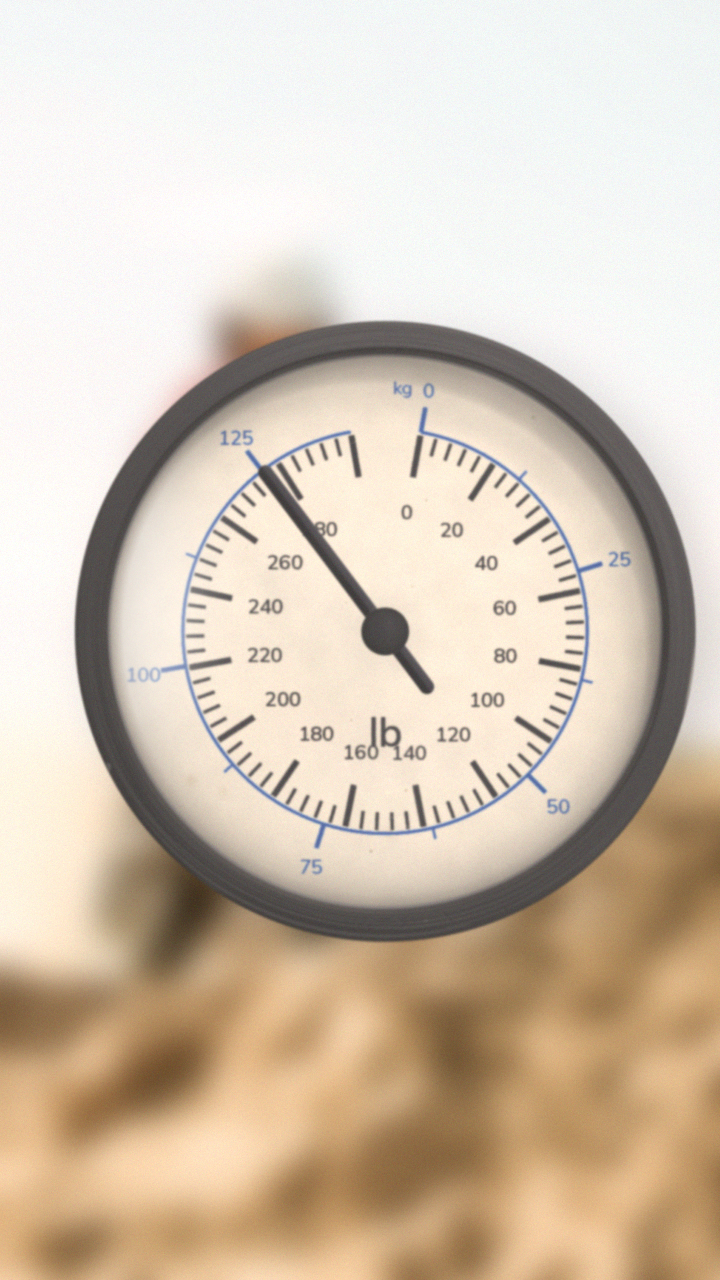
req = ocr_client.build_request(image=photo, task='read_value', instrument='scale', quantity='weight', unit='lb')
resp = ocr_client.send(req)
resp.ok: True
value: 276 lb
